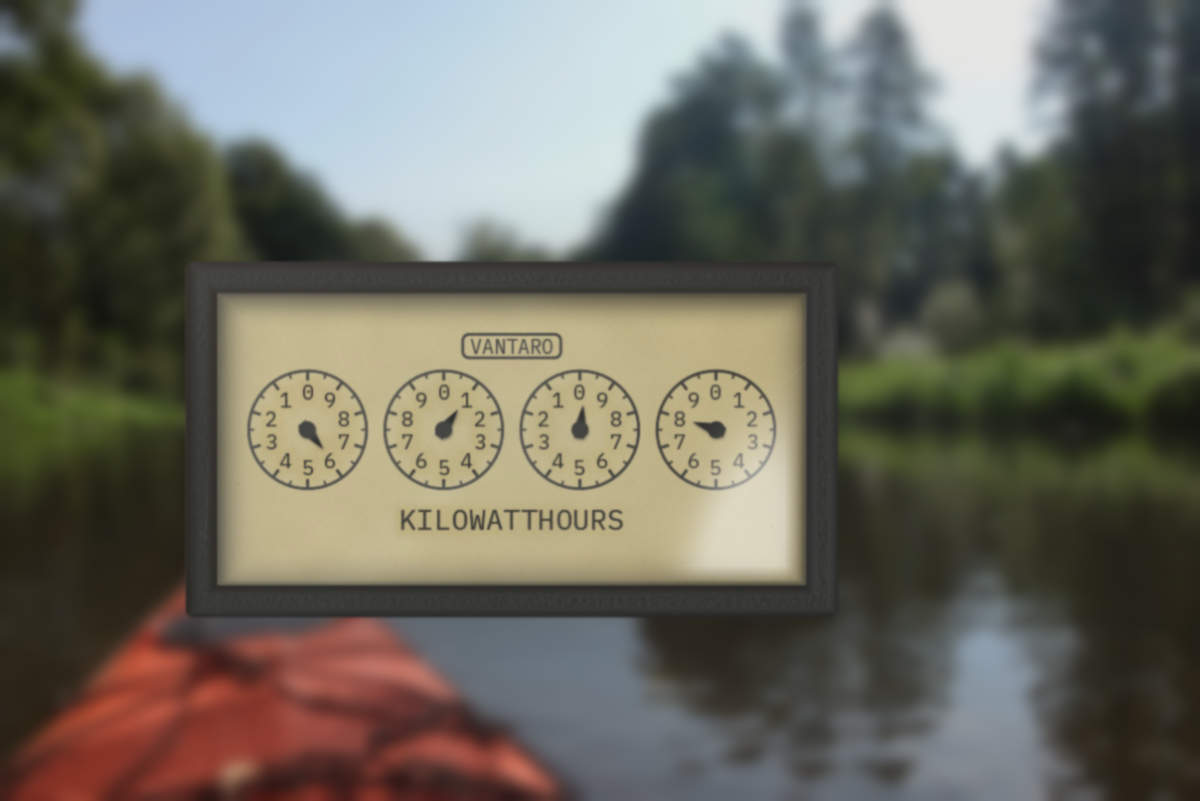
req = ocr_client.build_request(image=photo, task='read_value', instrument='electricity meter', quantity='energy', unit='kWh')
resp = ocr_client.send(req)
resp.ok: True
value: 6098 kWh
